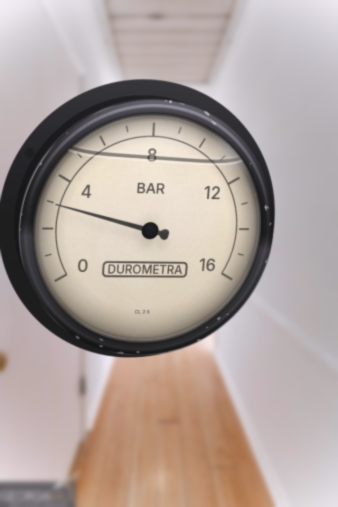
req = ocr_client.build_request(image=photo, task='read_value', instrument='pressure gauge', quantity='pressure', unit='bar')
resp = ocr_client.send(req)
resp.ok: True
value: 3 bar
